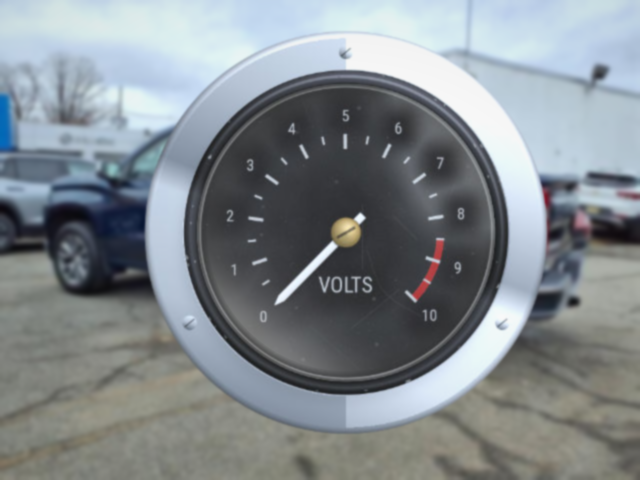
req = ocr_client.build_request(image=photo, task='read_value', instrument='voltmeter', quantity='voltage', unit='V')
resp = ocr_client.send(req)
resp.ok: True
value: 0 V
